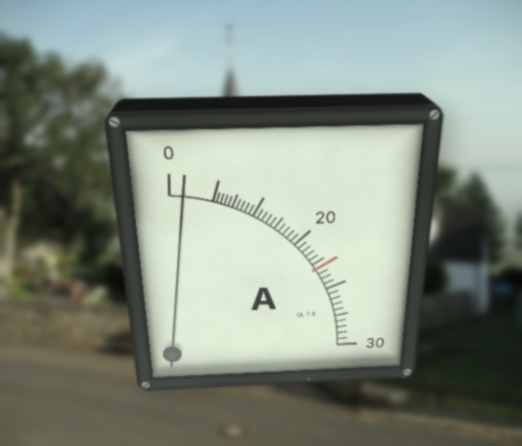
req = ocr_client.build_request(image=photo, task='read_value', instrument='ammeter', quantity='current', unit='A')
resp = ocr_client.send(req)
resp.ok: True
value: 5 A
